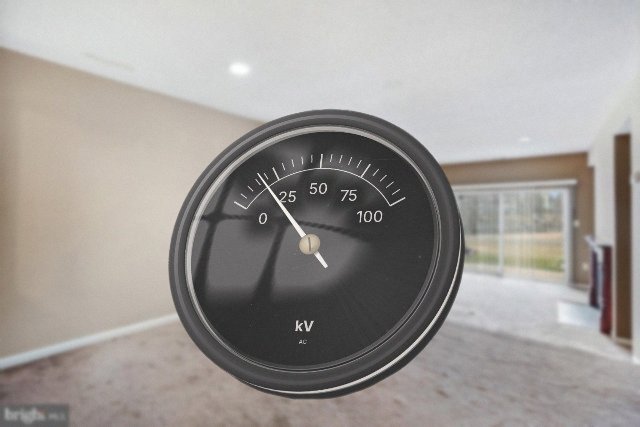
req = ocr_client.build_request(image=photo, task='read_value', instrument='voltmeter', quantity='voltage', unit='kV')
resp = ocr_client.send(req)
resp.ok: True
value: 17.5 kV
